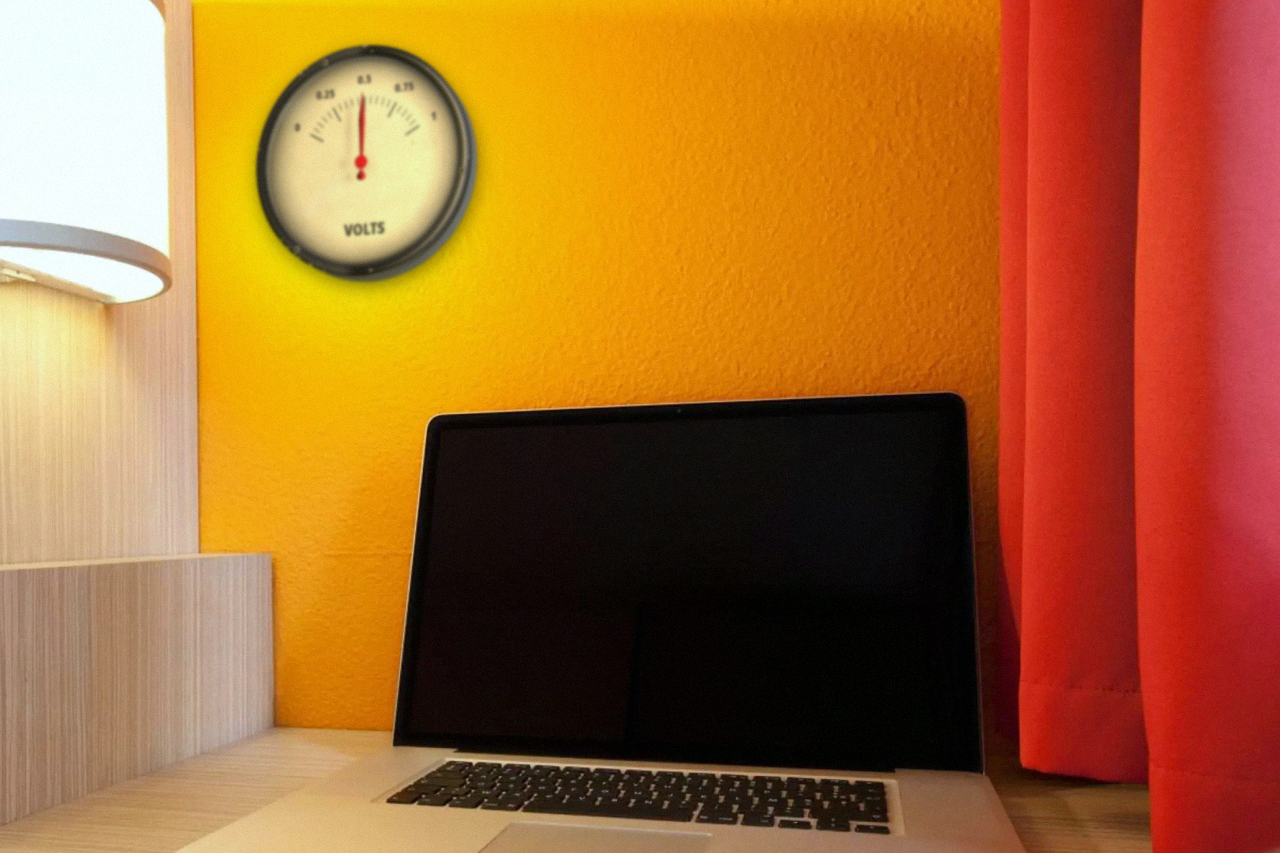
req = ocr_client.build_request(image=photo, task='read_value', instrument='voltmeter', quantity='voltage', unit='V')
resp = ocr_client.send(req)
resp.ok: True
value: 0.5 V
